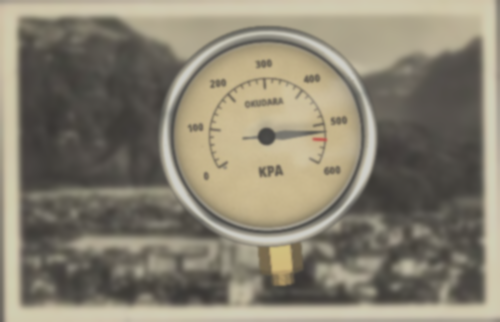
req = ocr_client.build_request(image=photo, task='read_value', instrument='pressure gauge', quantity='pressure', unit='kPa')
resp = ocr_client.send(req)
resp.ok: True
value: 520 kPa
